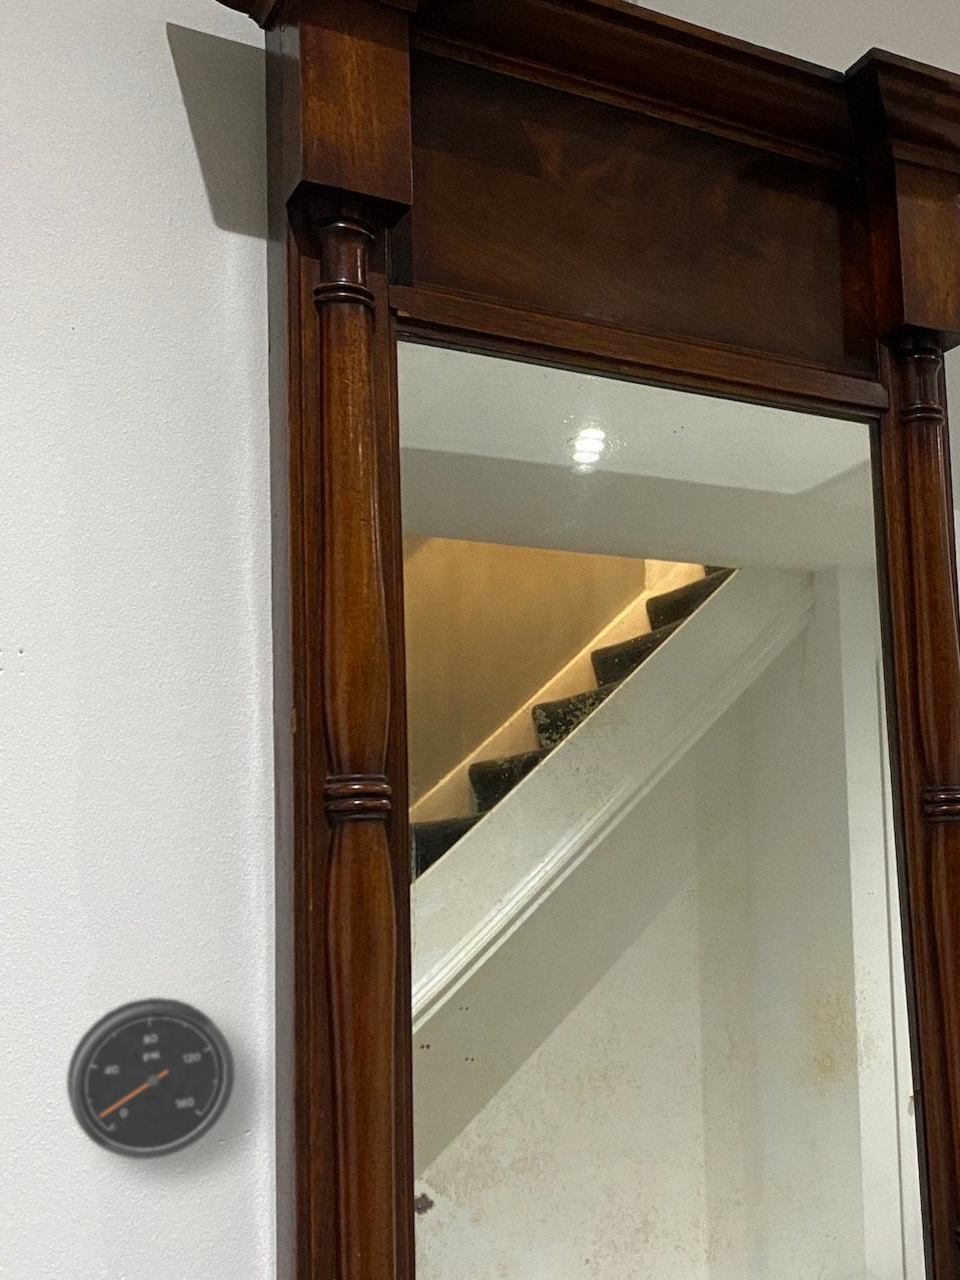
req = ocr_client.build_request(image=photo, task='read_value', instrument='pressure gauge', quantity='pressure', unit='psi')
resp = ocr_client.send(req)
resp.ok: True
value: 10 psi
